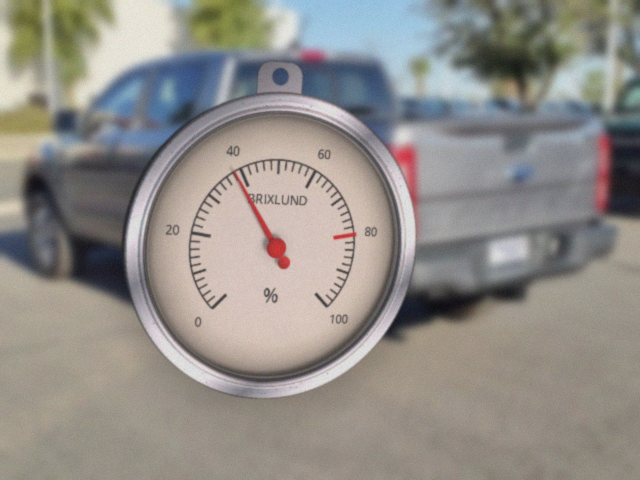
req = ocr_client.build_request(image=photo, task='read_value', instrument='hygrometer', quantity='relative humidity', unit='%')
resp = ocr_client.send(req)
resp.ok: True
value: 38 %
